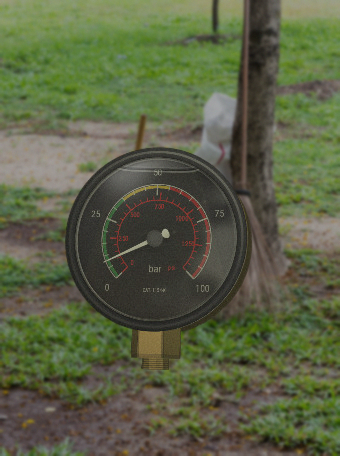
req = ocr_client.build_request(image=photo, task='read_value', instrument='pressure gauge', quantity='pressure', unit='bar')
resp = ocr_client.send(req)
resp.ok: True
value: 7.5 bar
